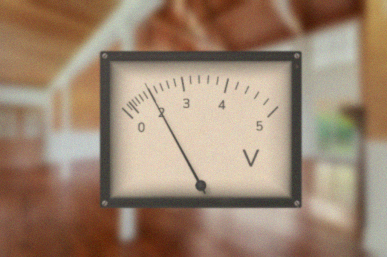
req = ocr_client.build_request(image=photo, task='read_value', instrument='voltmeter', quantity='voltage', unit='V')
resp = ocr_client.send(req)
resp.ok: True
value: 2 V
